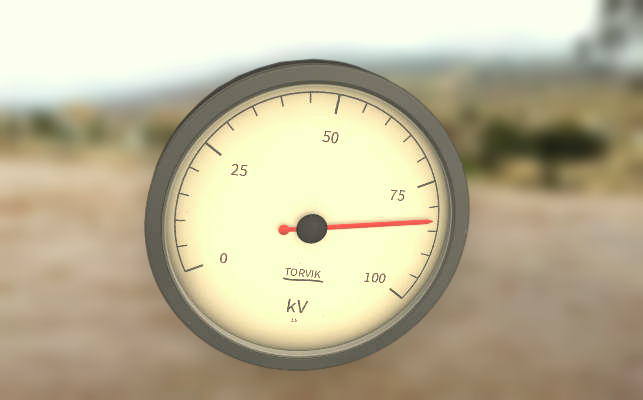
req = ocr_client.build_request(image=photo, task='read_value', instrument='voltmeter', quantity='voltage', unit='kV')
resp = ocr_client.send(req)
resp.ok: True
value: 82.5 kV
